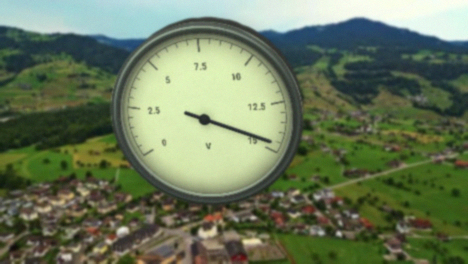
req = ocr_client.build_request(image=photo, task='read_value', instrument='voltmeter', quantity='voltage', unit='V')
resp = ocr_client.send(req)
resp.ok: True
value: 14.5 V
